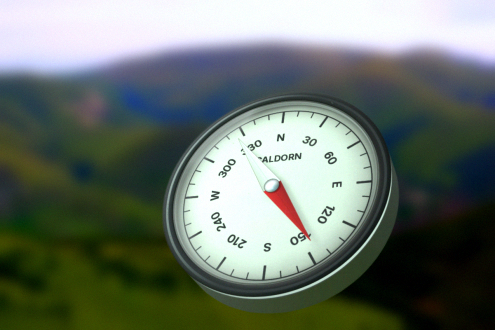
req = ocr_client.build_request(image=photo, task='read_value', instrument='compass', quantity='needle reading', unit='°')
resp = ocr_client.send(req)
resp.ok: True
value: 145 °
